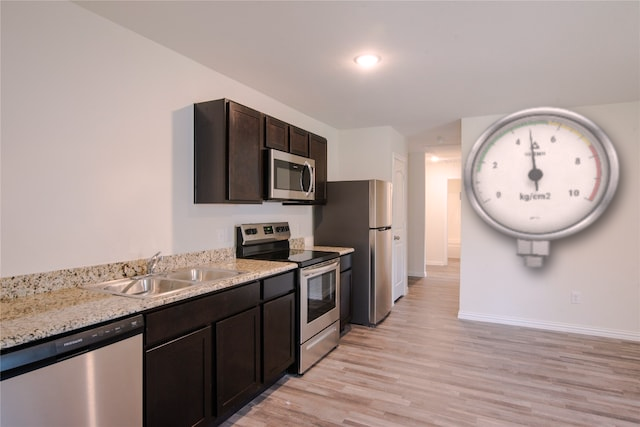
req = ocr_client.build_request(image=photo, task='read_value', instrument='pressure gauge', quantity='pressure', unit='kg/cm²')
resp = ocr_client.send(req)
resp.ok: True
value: 4.75 kg/cm²
